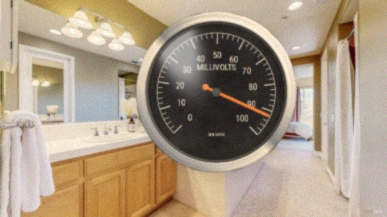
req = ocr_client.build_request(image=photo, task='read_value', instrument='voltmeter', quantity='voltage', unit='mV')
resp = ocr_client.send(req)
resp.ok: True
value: 92 mV
